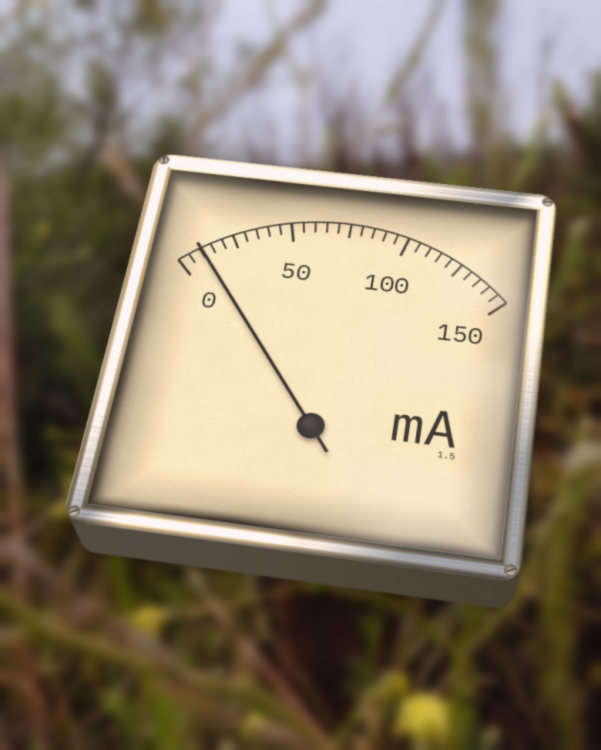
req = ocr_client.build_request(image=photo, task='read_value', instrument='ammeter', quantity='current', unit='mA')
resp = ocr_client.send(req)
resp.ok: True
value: 10 mA
